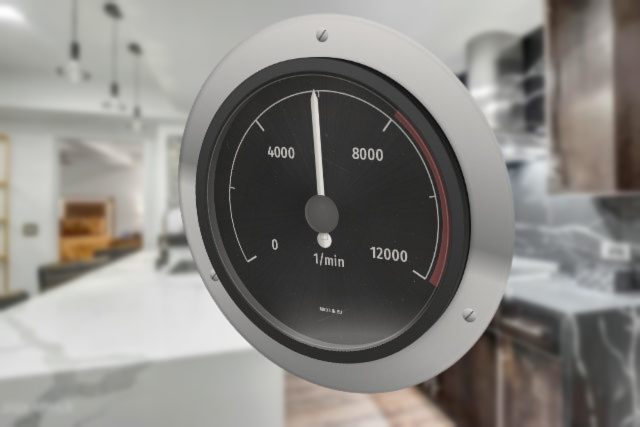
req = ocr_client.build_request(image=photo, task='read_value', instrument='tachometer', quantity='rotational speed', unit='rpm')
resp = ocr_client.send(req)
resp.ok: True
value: 6000 rpm
